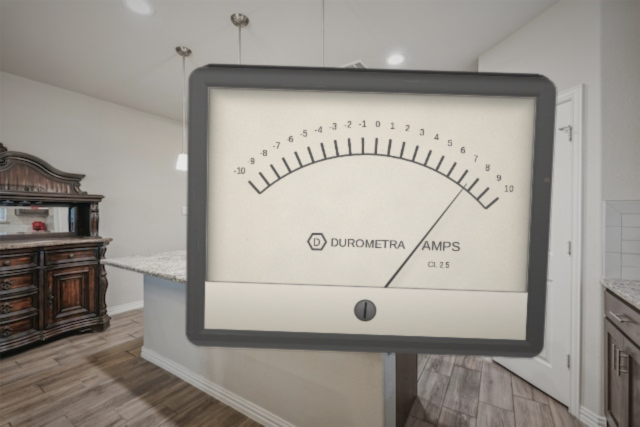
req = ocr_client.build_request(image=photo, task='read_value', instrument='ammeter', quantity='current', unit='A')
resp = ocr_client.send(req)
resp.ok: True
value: 7.5 A
